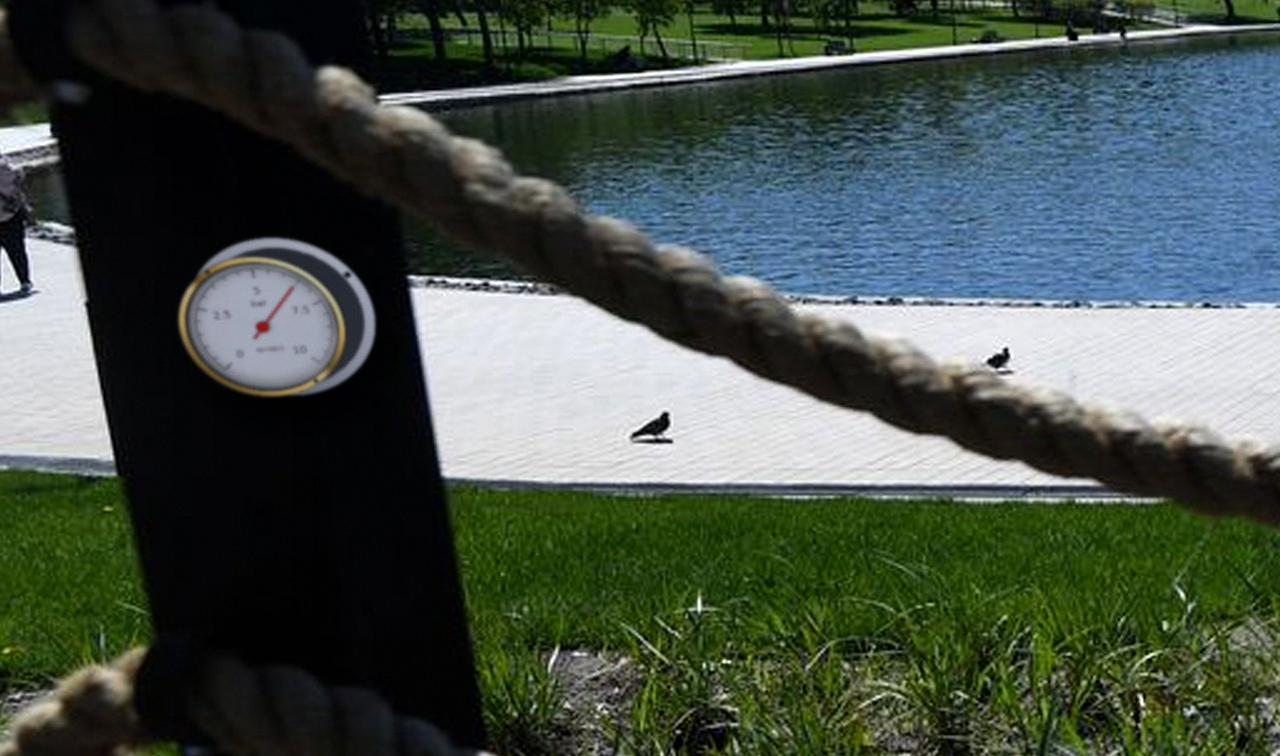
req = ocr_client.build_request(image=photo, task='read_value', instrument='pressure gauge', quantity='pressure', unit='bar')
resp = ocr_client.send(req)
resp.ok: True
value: 6.5 bar
